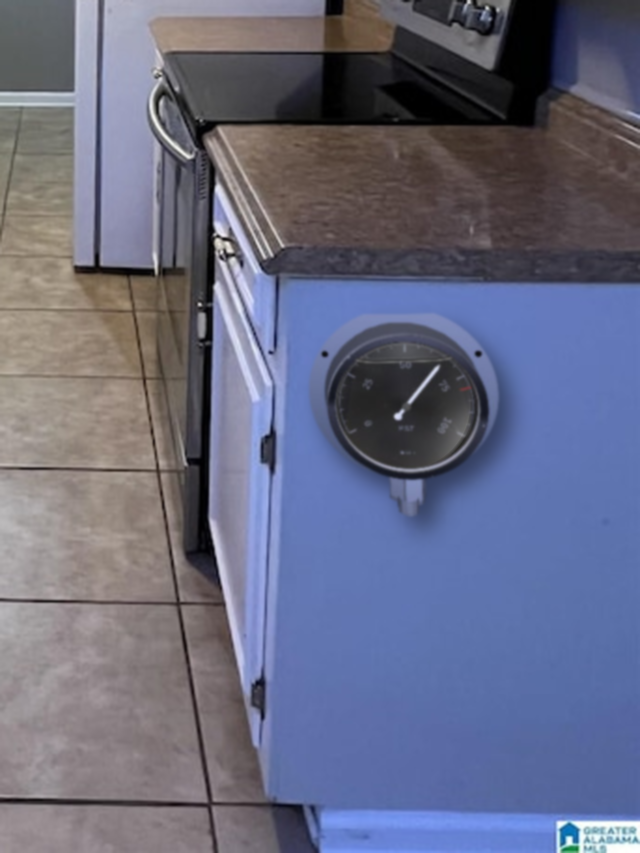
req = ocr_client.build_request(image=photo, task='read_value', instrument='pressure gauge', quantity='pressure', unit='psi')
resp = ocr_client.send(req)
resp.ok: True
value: 65 psi
